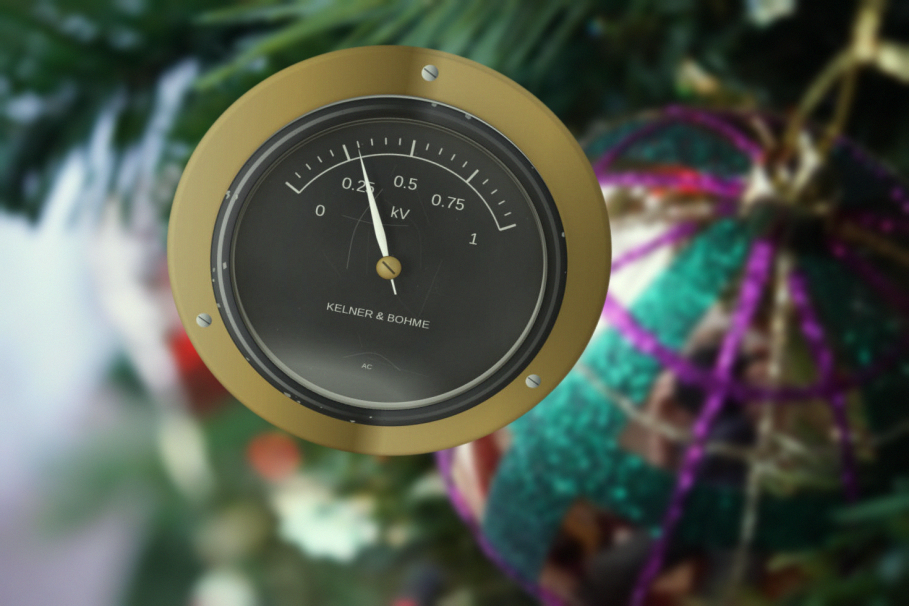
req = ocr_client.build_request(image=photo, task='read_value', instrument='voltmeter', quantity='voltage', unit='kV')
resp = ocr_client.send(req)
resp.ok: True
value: 0.3 kV
